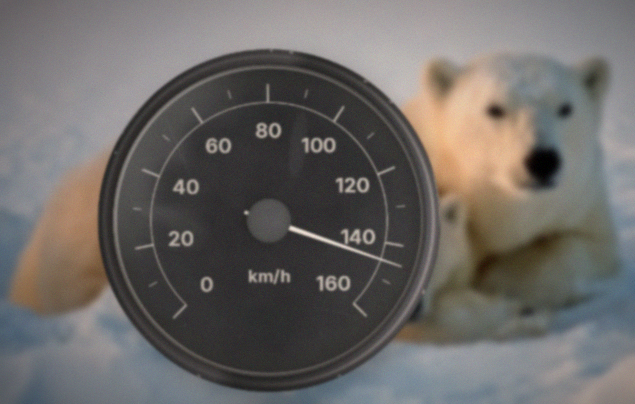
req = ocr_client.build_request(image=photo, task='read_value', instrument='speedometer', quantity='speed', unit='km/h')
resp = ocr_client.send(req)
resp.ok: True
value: 145 km/h
